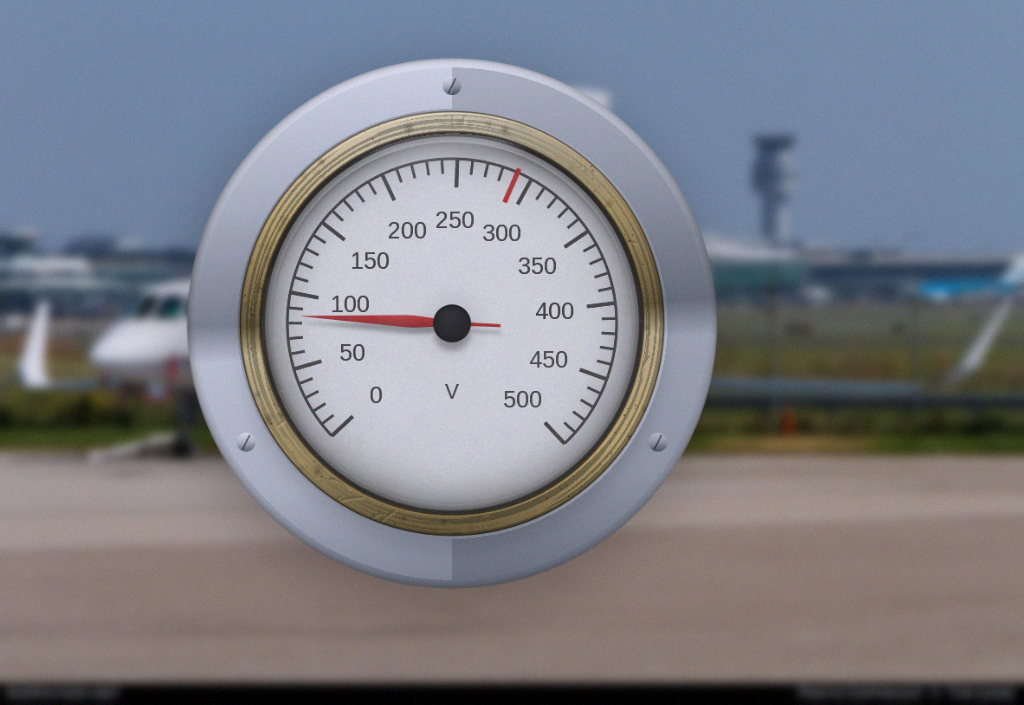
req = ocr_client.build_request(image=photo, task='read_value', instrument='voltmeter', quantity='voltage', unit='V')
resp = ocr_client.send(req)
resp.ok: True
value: 85 V
